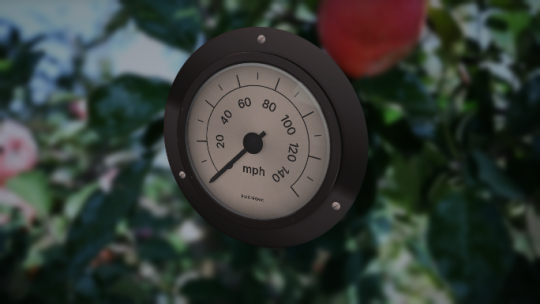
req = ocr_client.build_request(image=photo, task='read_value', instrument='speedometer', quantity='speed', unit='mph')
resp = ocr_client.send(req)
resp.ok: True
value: 0 mph
